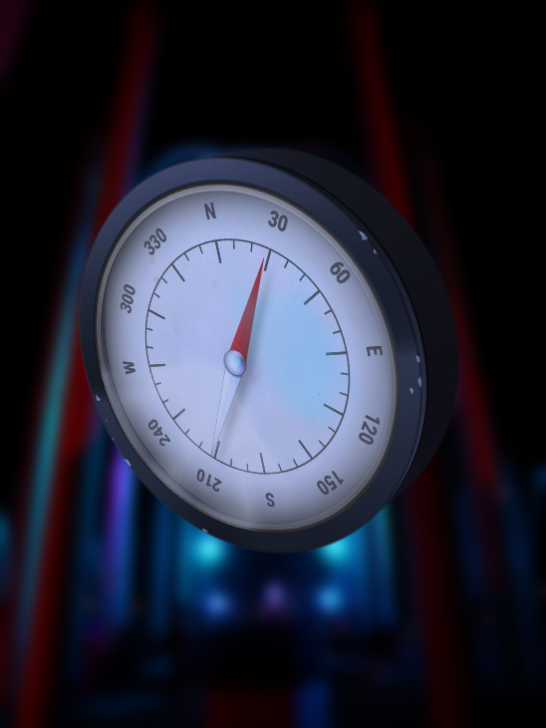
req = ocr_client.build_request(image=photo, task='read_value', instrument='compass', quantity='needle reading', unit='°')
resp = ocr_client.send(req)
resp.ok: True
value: 30 °
